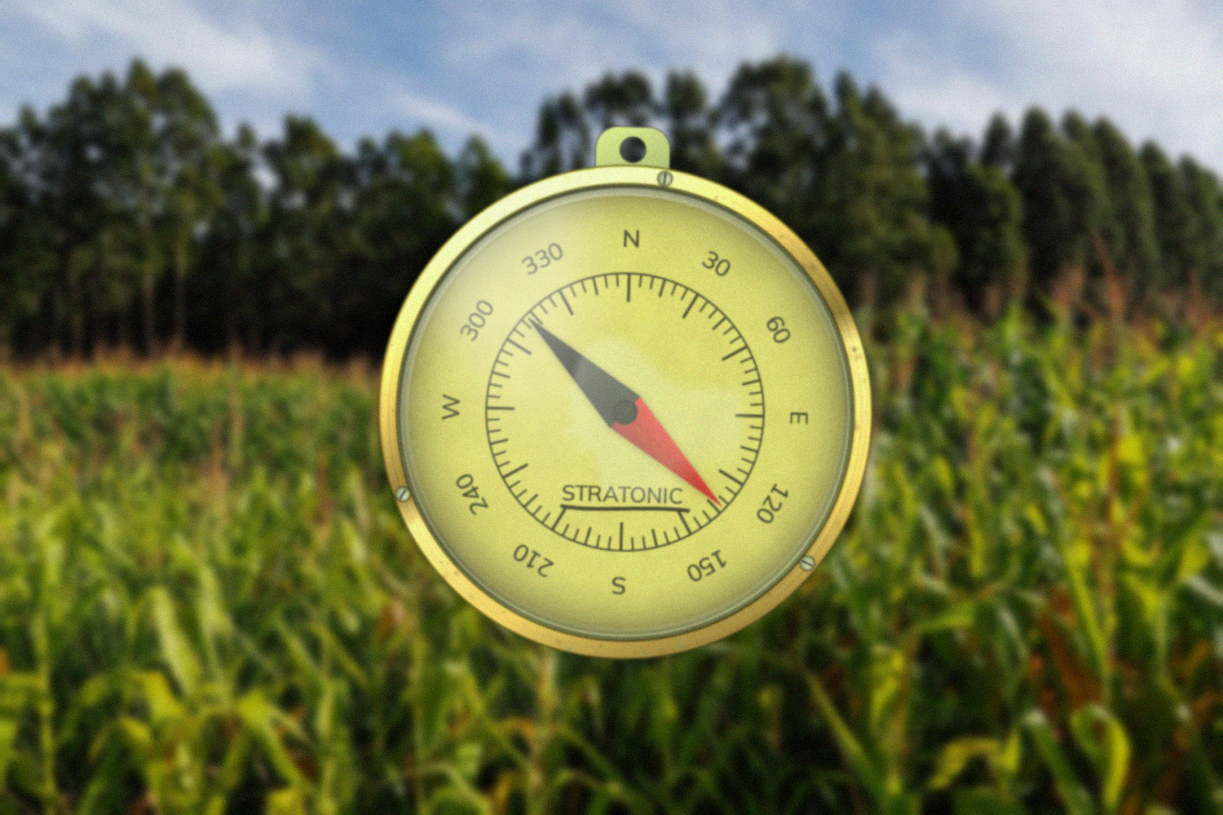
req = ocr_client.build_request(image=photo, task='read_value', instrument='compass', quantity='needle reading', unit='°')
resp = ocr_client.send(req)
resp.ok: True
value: 132.5 °
